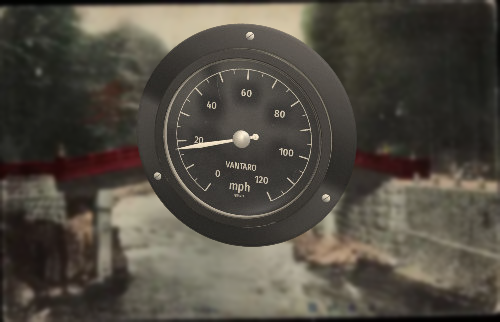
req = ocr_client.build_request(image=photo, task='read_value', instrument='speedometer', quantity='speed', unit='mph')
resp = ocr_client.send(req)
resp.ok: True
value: 17.5 mph
